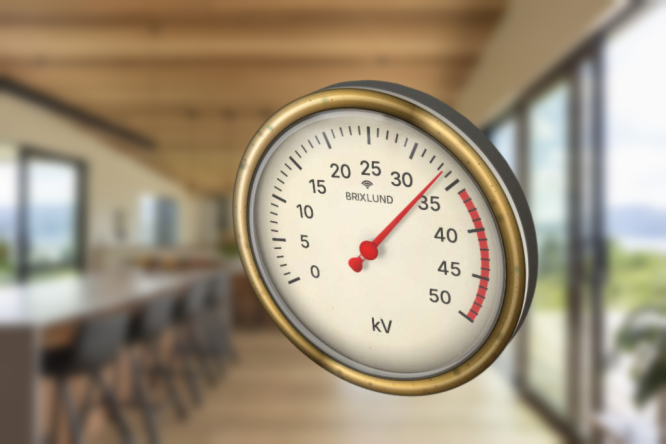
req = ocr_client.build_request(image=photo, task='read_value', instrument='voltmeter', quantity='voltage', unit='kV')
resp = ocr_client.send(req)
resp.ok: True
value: 33.5 kV
